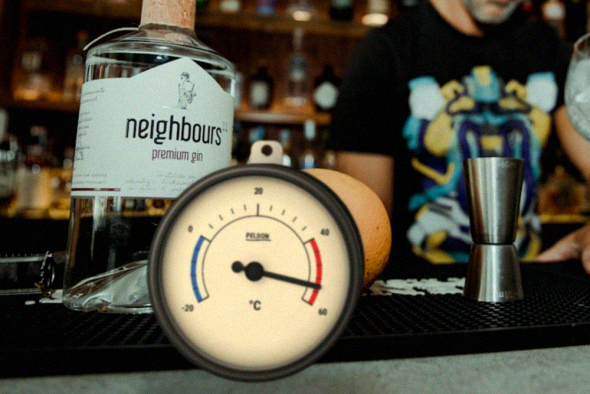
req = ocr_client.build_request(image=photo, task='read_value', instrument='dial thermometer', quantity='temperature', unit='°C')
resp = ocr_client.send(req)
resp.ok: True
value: 54 °C
